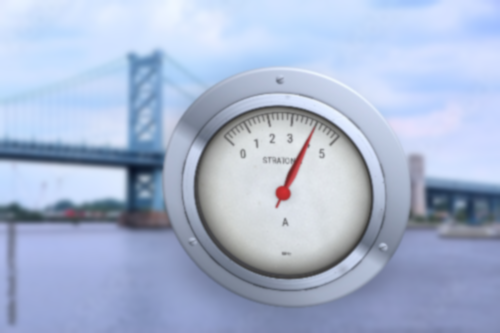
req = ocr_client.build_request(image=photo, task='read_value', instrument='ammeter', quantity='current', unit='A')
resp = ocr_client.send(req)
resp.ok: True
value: 4 A
